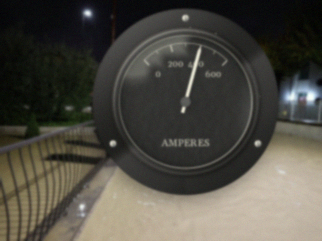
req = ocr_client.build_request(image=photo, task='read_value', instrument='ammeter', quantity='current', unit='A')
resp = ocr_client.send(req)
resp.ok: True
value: 400 A
